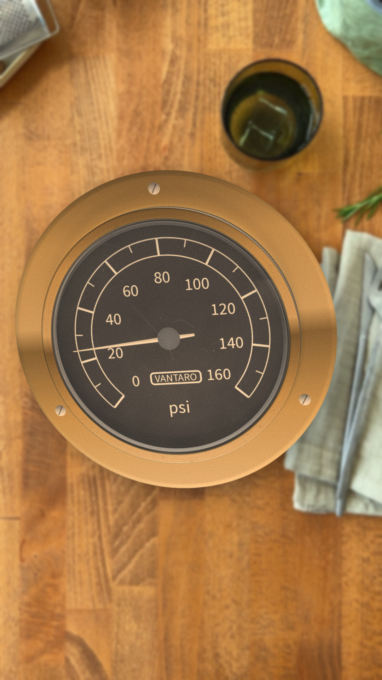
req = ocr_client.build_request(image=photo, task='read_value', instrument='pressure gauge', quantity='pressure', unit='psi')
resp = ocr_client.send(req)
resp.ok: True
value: 25 psi
